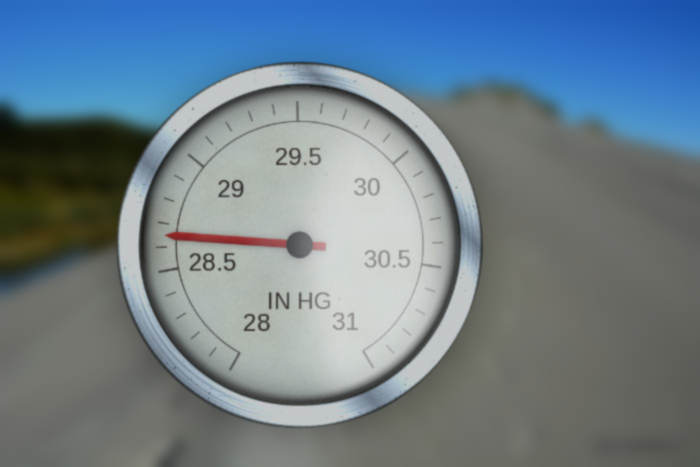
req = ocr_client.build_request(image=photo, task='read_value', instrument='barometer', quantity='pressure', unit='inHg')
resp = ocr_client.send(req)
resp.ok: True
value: 28.65 inHg
